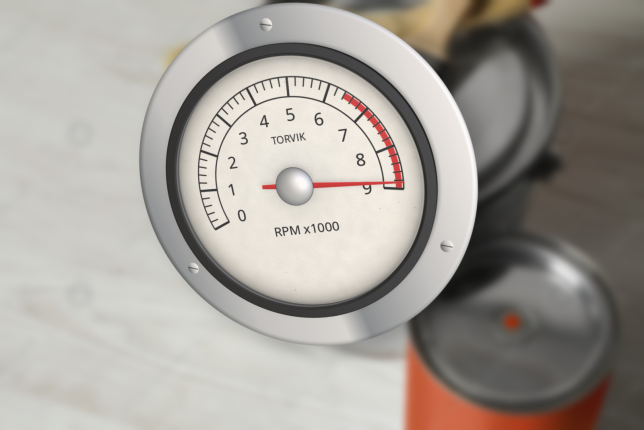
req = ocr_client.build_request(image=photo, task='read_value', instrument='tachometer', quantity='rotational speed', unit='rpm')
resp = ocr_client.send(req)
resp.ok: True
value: 8800 rpm
